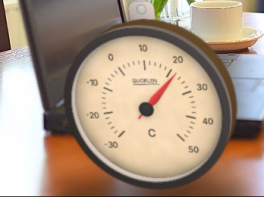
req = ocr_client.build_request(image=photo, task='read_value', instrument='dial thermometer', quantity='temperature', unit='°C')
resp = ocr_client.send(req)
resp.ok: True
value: 22 °C
